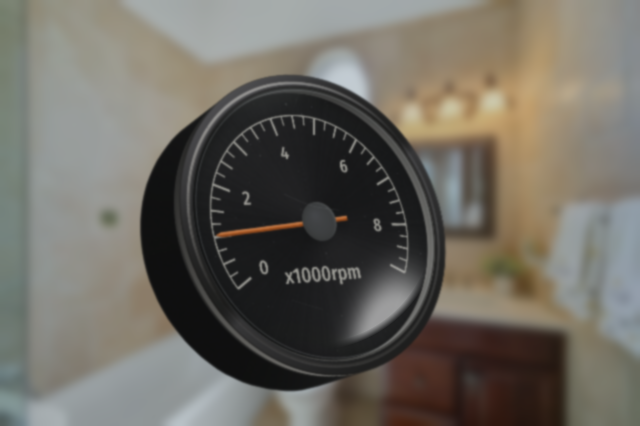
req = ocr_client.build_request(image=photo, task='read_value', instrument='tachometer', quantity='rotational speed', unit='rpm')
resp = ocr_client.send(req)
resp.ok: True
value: 1000 rpm
